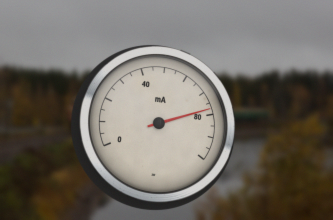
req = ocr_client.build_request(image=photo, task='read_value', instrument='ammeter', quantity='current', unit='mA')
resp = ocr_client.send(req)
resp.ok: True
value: 77.5 mA
